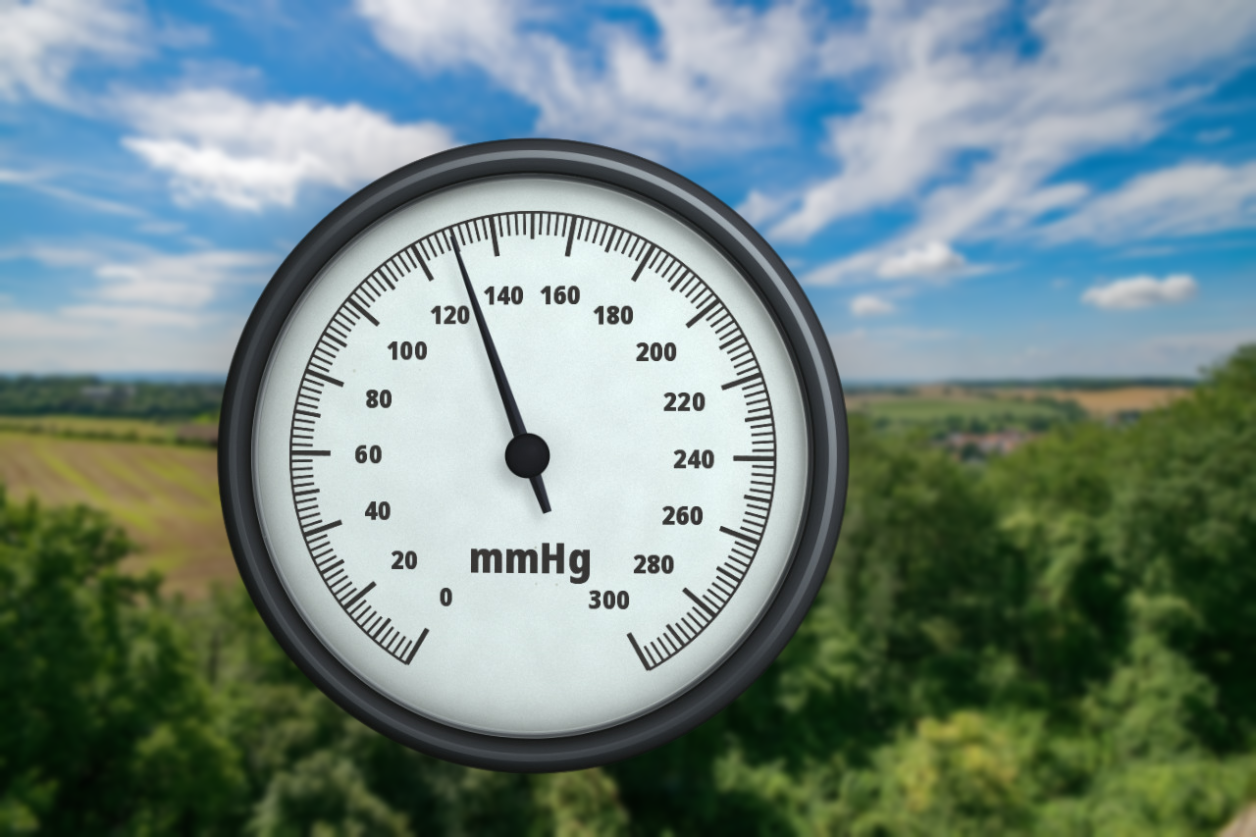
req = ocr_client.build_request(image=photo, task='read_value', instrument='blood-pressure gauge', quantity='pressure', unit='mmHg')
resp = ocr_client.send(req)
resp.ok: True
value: 130 mmHg
